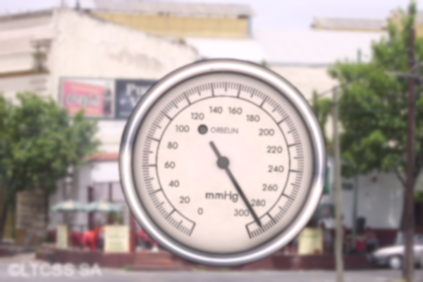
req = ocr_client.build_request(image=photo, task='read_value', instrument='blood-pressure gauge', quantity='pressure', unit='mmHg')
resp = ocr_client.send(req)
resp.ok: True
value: 290 mmHg
